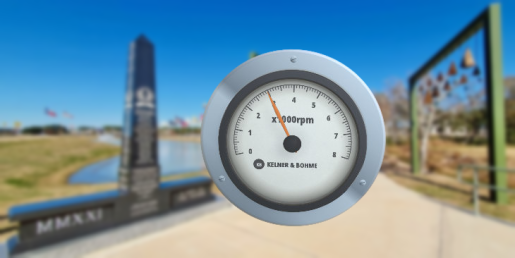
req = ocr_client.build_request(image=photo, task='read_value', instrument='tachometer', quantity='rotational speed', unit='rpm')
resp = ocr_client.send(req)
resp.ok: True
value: 3000 rpm
